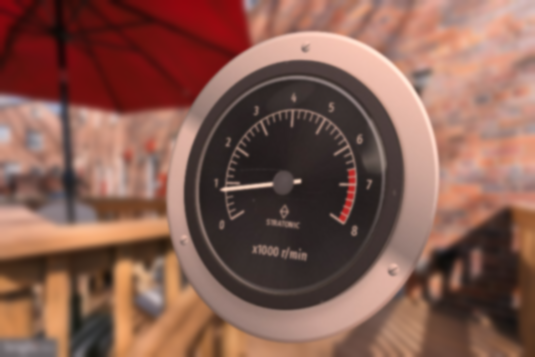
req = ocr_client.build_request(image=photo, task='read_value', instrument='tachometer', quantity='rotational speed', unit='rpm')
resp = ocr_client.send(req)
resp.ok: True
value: 800 rpm
